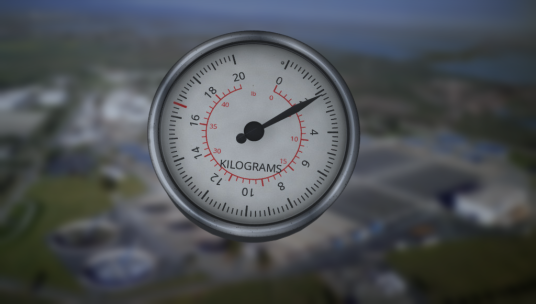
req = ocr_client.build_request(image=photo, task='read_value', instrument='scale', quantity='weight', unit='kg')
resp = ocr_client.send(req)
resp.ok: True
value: 2.2 kg
